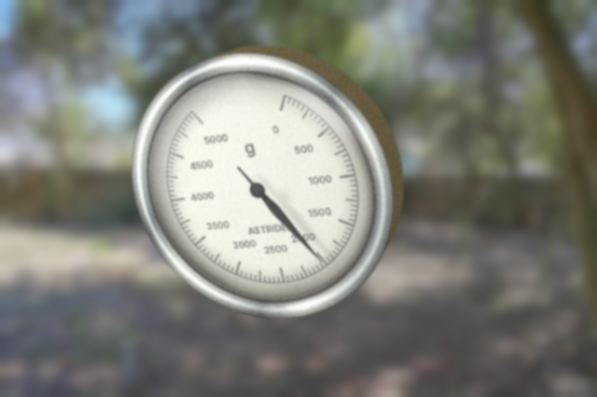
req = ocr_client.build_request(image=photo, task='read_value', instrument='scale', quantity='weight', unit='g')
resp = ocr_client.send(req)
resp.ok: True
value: 2000 g
